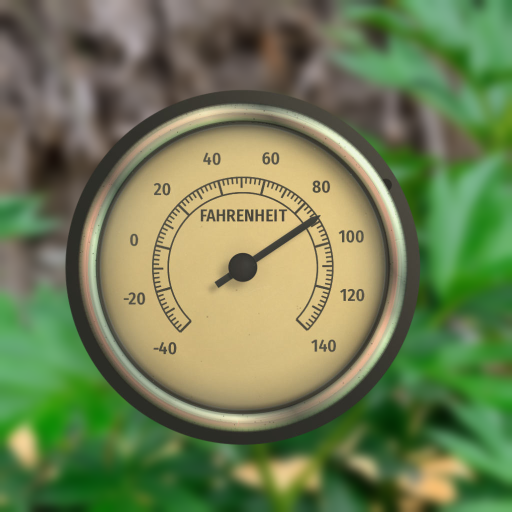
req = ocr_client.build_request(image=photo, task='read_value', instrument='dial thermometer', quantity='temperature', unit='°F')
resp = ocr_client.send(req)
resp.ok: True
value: 88 °F
